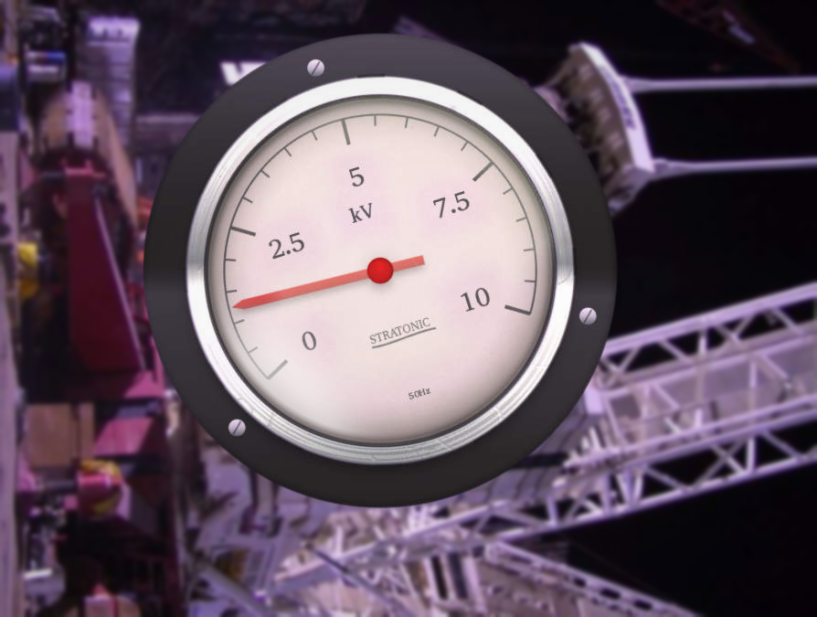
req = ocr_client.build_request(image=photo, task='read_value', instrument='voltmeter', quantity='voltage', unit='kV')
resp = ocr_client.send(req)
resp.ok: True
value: 1.25 kV
